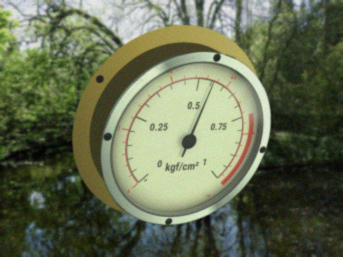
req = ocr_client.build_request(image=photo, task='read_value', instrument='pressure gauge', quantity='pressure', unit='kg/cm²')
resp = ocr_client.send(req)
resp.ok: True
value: 0.55 kg/cm²
